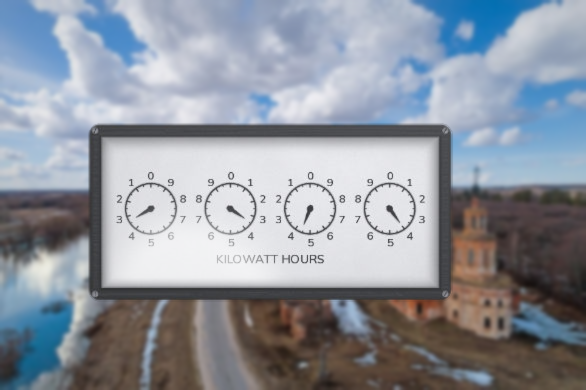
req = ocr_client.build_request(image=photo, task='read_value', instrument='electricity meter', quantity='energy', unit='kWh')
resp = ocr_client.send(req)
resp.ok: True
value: 3344 kWh
